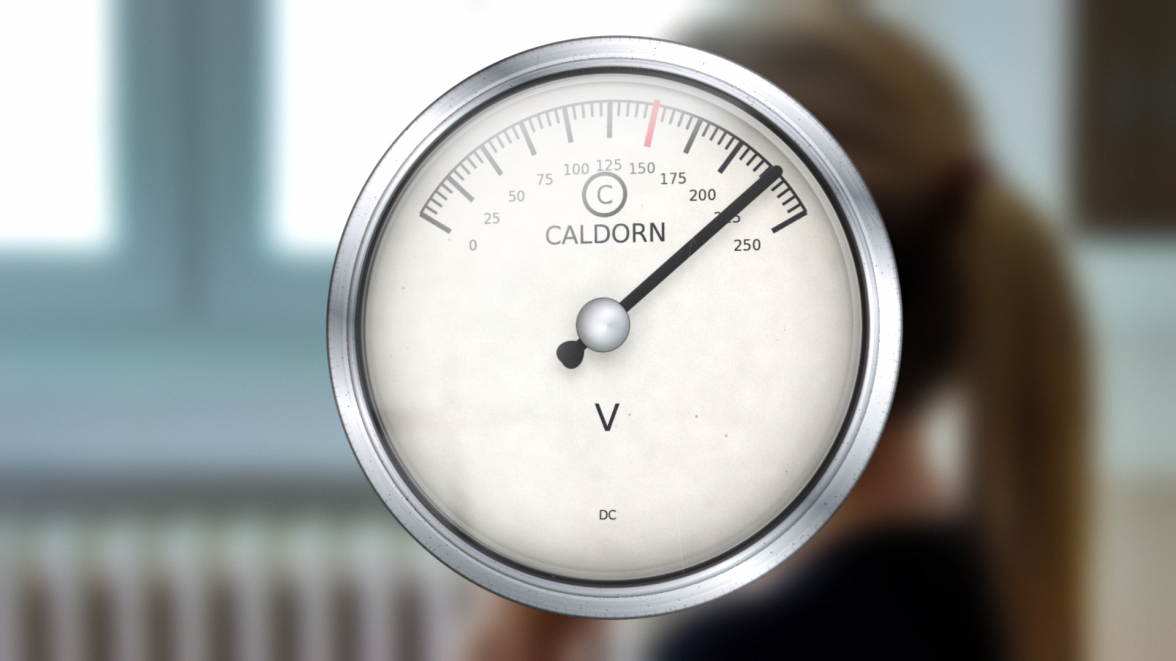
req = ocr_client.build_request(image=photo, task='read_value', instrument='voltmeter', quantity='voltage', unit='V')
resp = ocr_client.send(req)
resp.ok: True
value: 225 V
